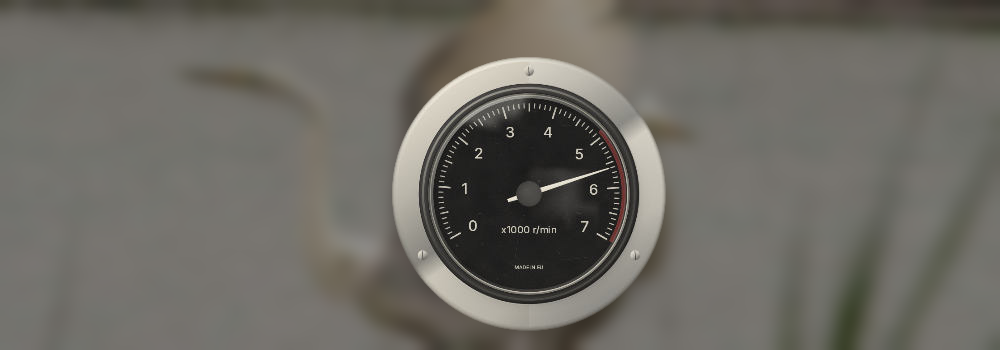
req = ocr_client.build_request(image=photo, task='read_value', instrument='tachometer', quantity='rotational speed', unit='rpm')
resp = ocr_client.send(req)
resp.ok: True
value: 5600 rpm
